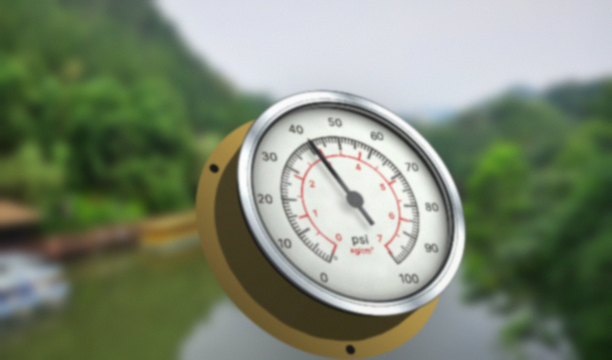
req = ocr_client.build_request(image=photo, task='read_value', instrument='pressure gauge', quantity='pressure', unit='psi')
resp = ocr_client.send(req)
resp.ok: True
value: 40 psi
